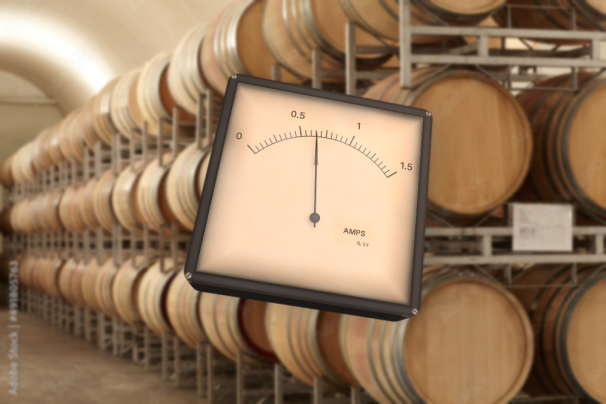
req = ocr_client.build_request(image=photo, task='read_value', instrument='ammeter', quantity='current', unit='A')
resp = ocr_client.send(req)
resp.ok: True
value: 0.65 A
